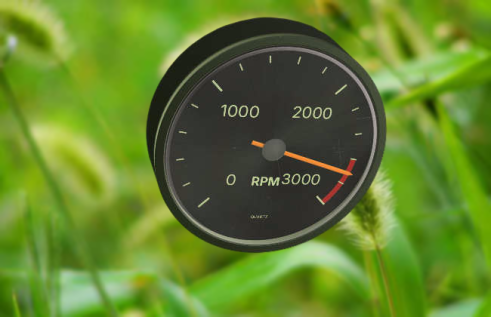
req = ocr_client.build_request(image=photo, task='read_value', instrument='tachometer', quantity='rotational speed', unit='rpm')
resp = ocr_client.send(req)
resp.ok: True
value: 2700 rpm
